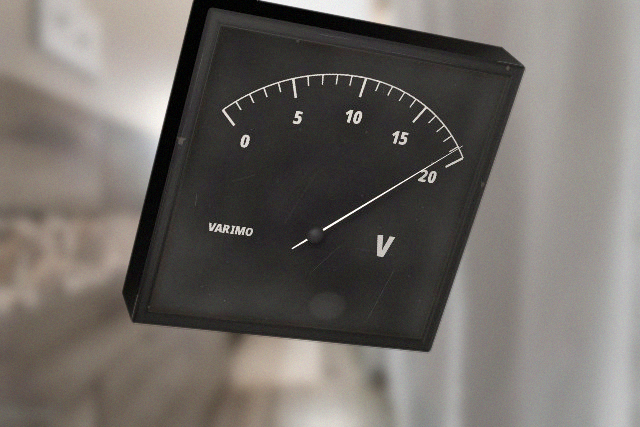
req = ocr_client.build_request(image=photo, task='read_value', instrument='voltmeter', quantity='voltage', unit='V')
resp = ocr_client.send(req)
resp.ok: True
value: 19 V
